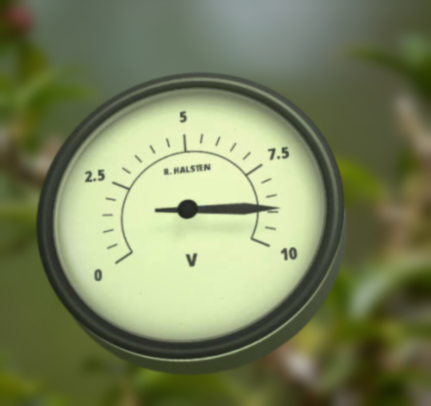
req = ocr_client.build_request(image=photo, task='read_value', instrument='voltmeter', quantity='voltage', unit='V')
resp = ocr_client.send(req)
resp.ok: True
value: 9 V
